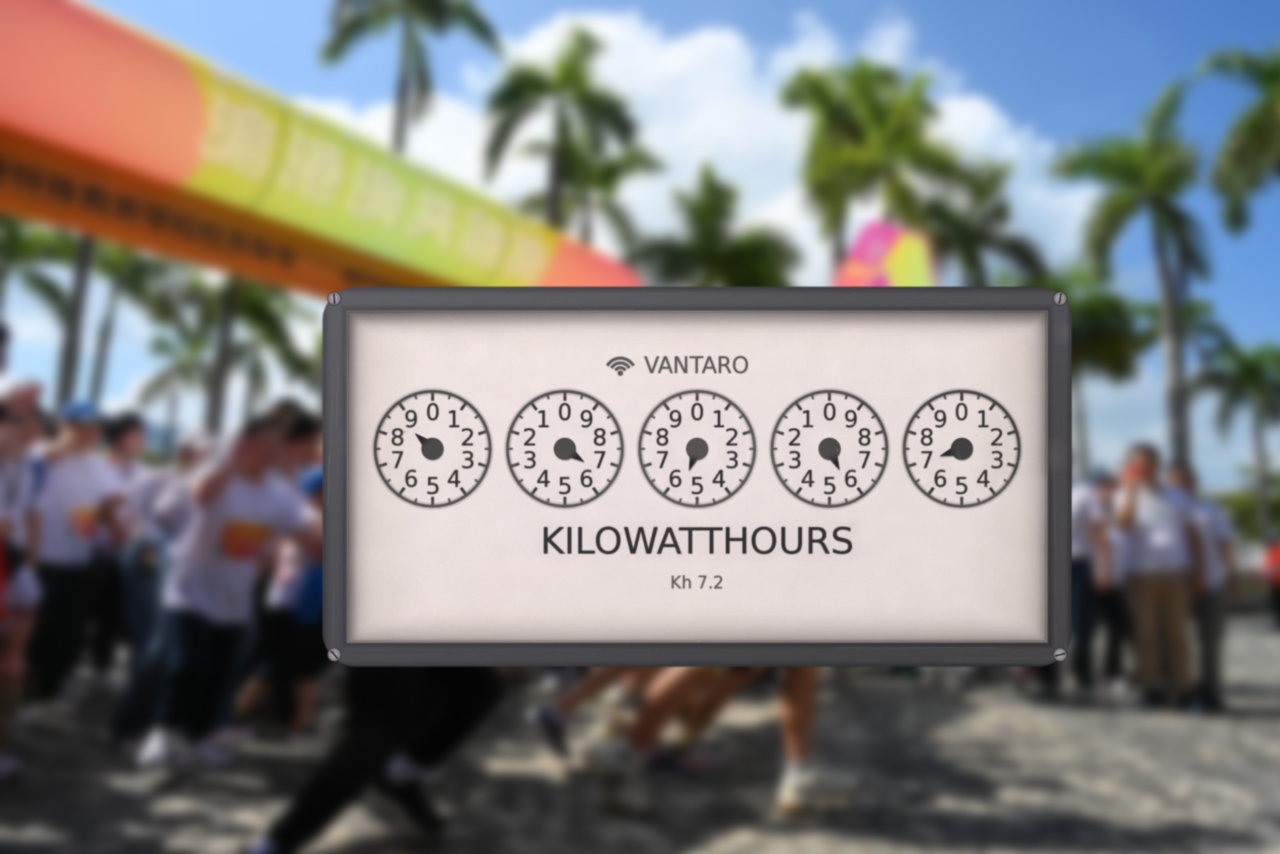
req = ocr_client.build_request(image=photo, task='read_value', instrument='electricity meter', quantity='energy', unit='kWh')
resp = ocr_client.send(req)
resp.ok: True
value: 86557 kWh
